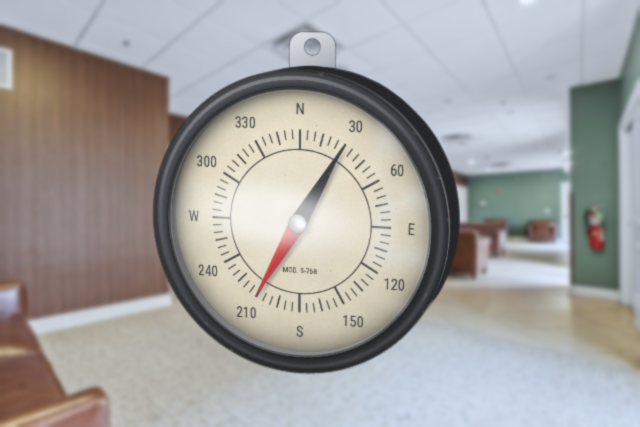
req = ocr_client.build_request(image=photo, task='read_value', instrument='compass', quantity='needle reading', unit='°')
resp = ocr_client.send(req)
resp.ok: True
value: 210 °
